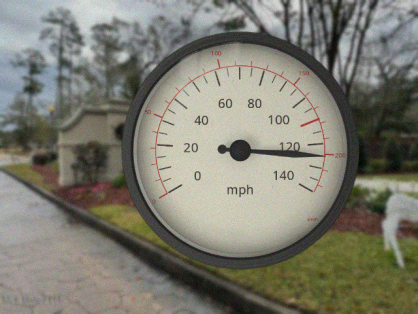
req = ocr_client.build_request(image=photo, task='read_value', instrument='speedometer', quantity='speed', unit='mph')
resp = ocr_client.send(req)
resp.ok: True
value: 125 mph
